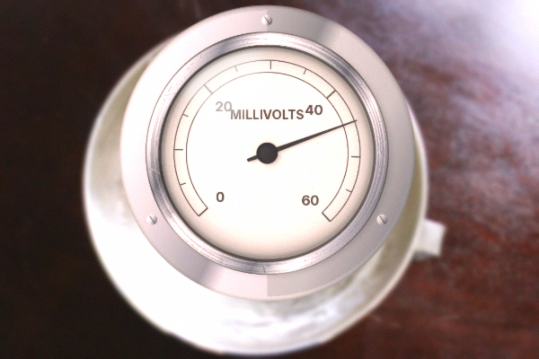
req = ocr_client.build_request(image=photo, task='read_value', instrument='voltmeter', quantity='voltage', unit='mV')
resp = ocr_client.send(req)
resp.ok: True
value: 45 mV
